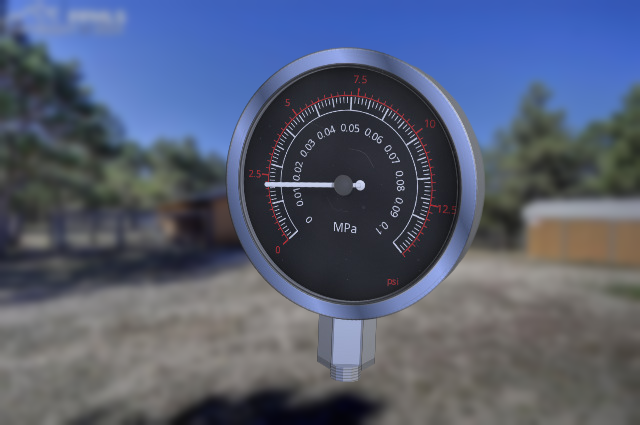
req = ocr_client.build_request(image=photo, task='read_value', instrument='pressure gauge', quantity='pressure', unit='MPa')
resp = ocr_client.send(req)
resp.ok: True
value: 0.015 MPa
